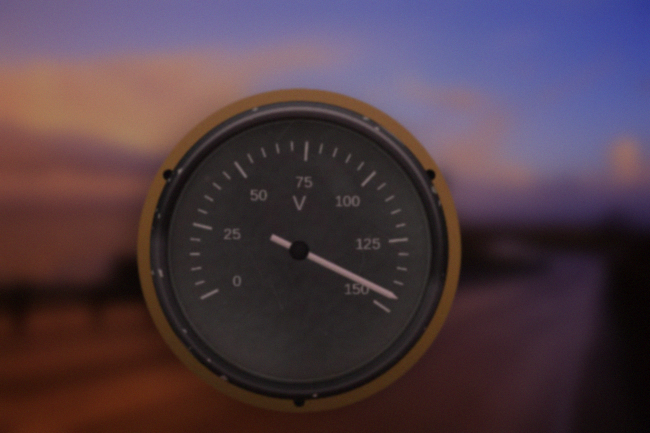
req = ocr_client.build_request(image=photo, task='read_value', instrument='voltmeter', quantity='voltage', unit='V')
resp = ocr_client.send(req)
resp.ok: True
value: 145 V
